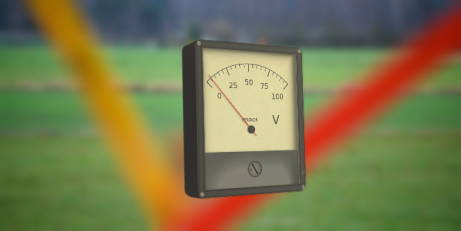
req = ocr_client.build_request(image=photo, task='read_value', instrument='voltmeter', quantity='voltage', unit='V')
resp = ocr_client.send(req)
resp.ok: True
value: 5 V
